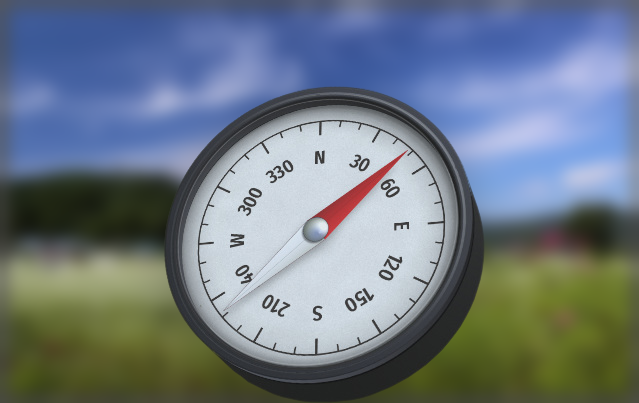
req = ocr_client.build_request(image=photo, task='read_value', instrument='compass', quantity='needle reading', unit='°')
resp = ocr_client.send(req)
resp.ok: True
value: 50 °
